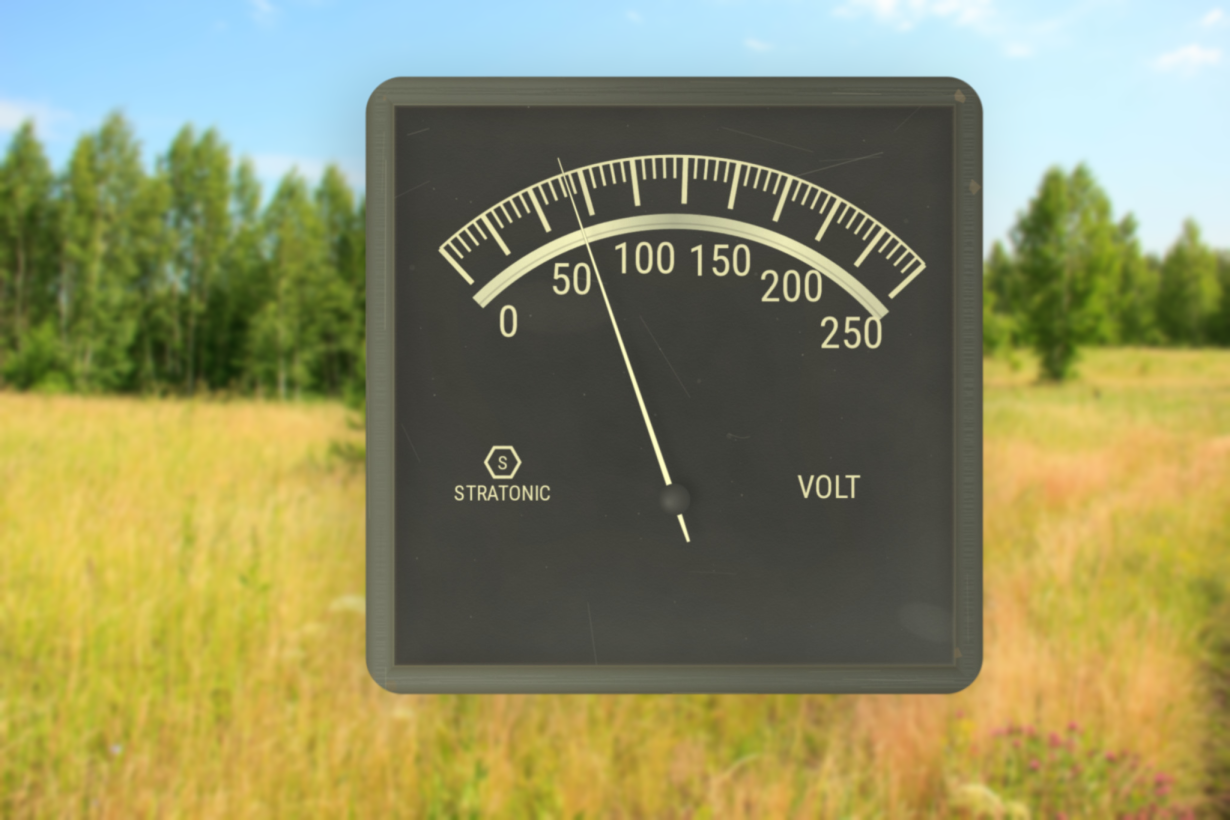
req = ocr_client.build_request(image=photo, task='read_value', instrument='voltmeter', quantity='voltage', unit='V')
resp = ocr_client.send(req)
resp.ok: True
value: 67.5 V
